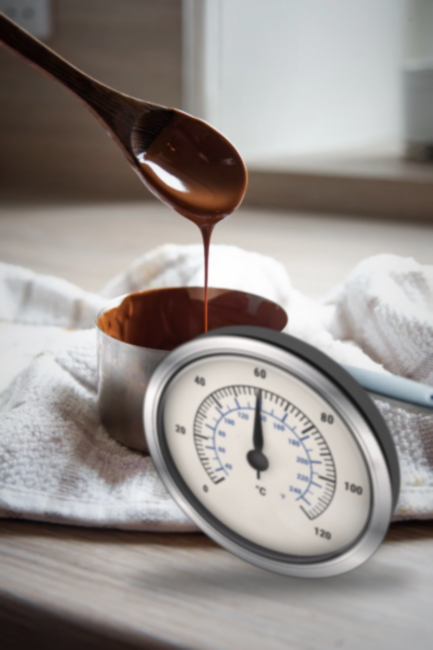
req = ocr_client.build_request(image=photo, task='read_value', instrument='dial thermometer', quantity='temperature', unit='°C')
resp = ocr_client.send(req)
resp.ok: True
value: 60 °C
